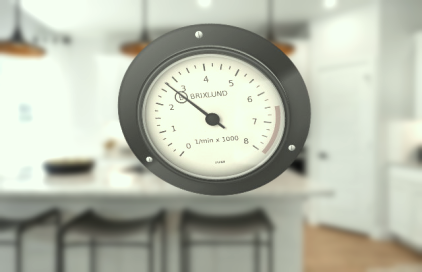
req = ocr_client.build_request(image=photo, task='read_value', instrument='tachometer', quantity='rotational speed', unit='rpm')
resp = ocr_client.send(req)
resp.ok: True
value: 2750 rpm
